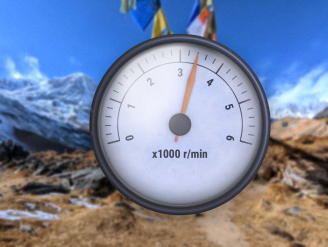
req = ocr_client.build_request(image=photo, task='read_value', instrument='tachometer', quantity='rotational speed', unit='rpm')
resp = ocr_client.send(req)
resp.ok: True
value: 3400 rpm
